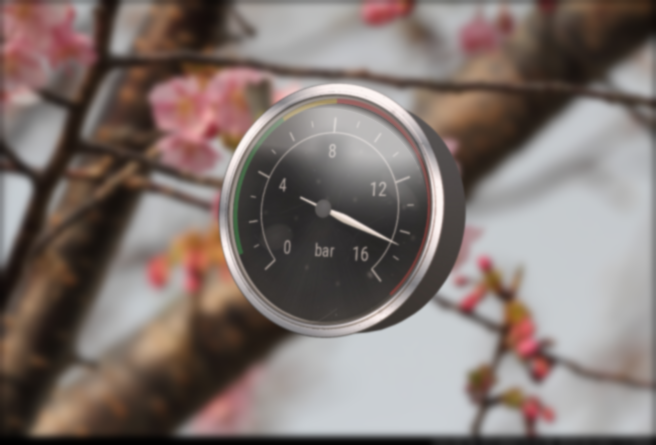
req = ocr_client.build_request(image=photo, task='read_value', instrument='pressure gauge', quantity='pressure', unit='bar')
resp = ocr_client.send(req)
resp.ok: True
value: 14.5 bar
